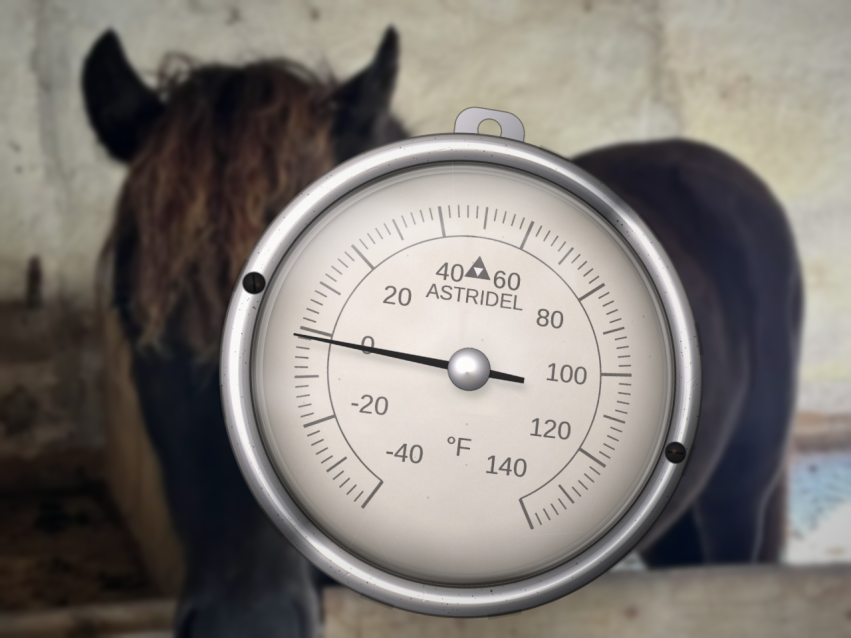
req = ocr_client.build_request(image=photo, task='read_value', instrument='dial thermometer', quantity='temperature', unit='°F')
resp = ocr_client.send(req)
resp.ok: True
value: -2 °F
